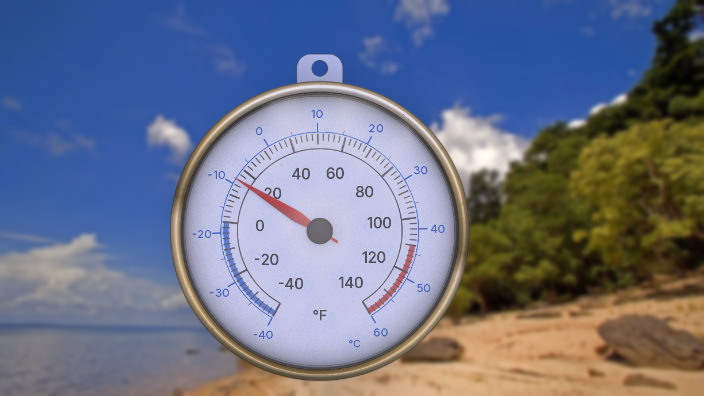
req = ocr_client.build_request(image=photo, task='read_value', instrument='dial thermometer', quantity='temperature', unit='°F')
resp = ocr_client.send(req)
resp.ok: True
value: 16 °F
